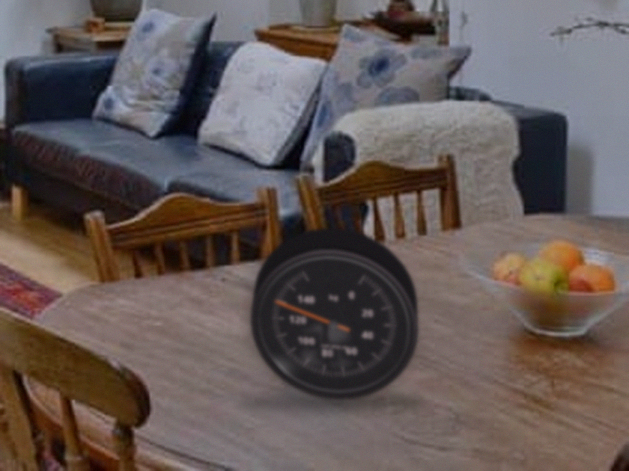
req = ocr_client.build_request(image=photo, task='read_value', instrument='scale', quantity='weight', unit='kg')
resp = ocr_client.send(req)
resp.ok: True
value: 130 kg
